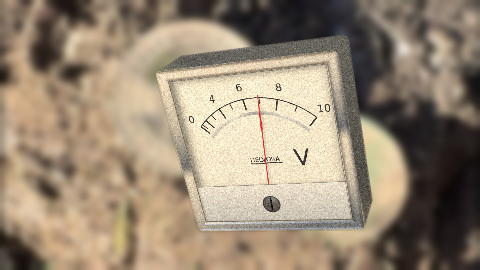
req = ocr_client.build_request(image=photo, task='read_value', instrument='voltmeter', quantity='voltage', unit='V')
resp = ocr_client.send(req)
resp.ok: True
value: 7 V
